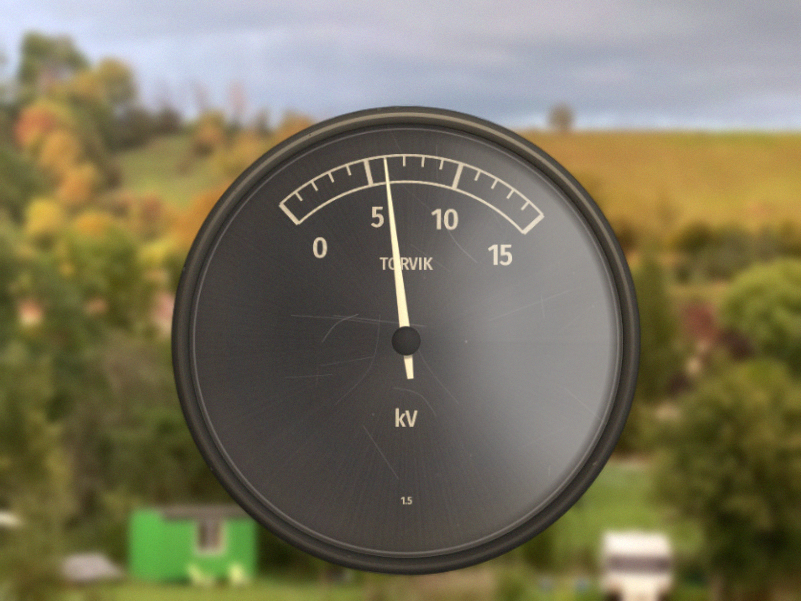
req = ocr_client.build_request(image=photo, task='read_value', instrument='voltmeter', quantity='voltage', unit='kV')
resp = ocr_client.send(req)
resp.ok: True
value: 6 kV
